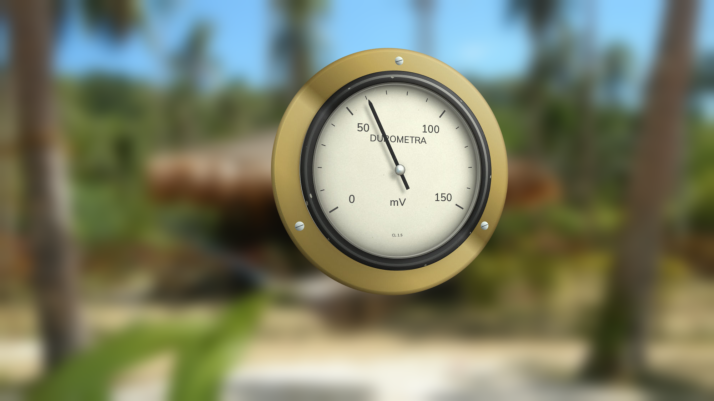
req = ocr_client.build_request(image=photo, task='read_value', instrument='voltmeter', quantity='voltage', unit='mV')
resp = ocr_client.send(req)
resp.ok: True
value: 60 mV
